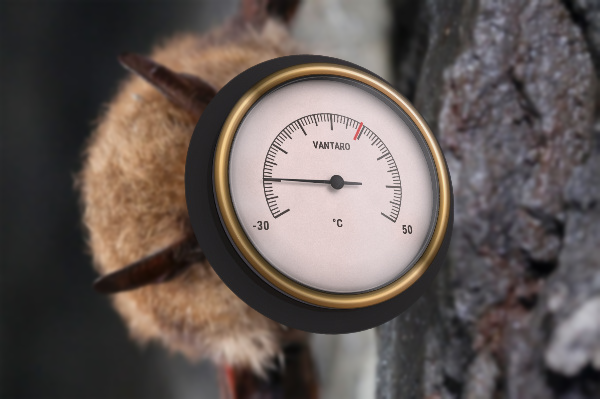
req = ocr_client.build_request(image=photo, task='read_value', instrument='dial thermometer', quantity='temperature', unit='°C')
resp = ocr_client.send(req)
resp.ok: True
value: -20 °C
